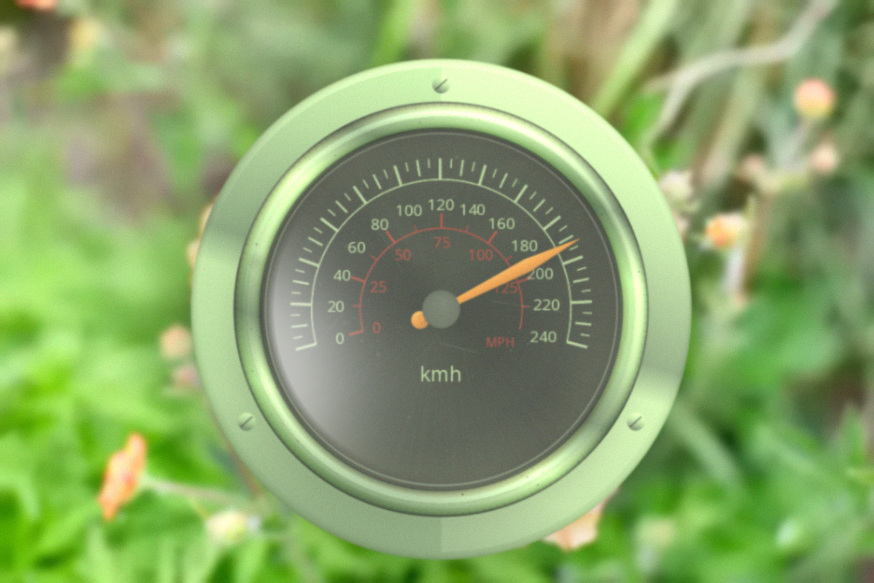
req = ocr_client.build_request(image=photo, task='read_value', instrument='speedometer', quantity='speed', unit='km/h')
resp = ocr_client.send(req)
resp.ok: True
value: 192.5 km/h
